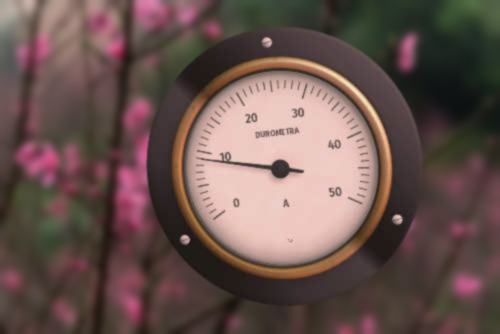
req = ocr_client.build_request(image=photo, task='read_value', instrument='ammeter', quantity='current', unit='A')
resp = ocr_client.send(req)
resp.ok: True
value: 9 A
